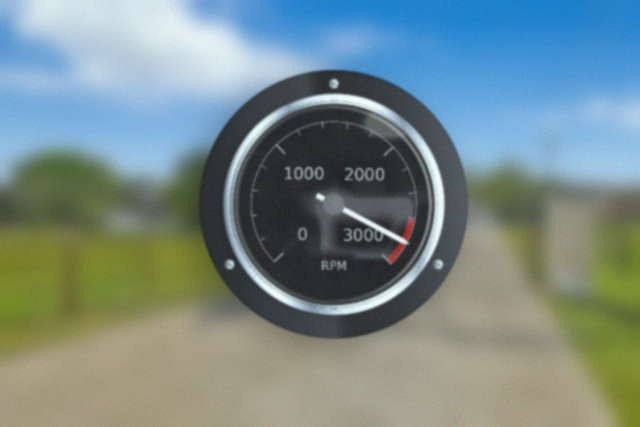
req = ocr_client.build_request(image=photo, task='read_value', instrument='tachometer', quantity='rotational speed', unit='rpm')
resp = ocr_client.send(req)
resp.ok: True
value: 2800 rpm
